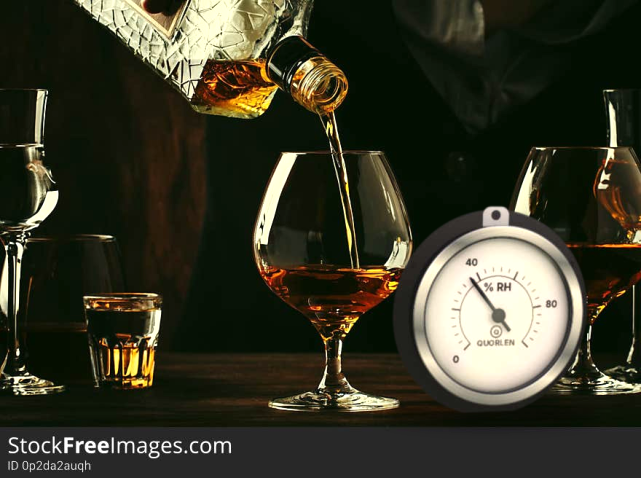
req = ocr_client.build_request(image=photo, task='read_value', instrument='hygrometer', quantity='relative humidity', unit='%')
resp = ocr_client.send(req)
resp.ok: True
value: 36 %
